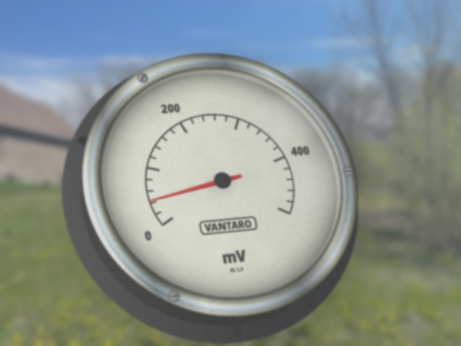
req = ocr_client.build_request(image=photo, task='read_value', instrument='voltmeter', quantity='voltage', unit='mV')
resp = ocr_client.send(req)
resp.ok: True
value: 40 mV
